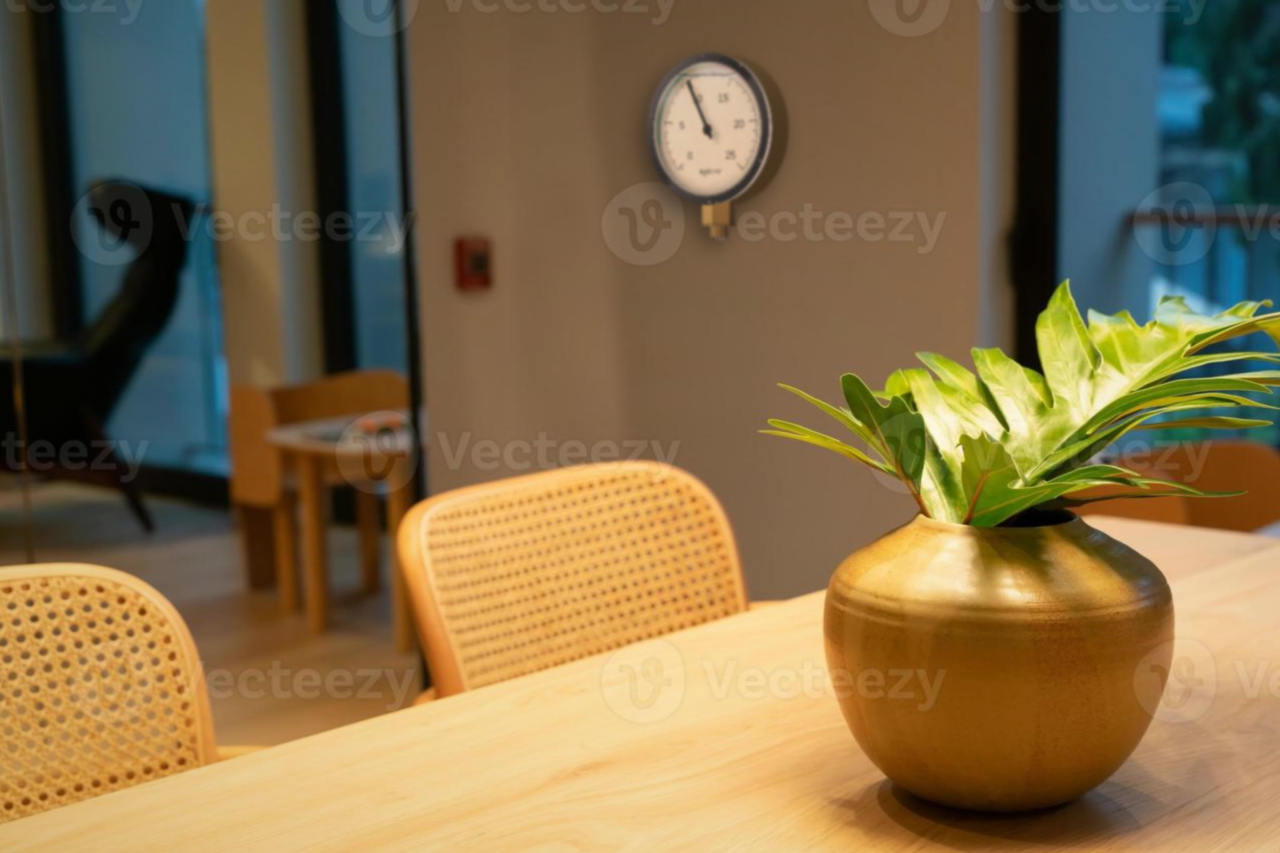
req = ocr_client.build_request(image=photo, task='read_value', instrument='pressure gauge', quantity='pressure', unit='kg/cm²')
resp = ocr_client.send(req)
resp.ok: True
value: 10 kg/cm²
